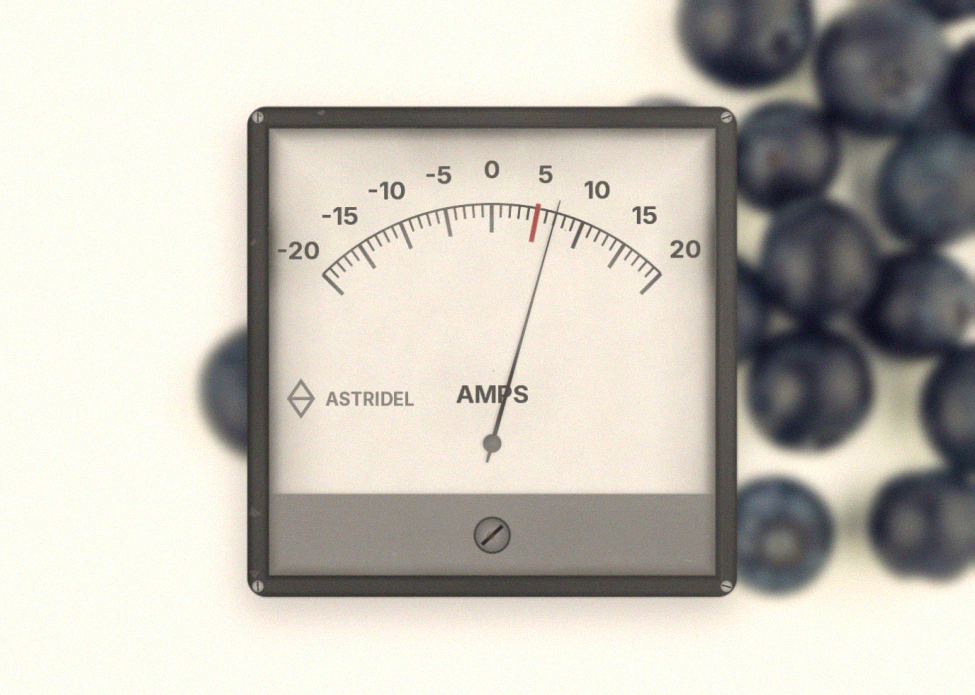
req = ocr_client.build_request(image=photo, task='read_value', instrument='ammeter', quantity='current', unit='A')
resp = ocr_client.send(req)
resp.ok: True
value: 7 A
